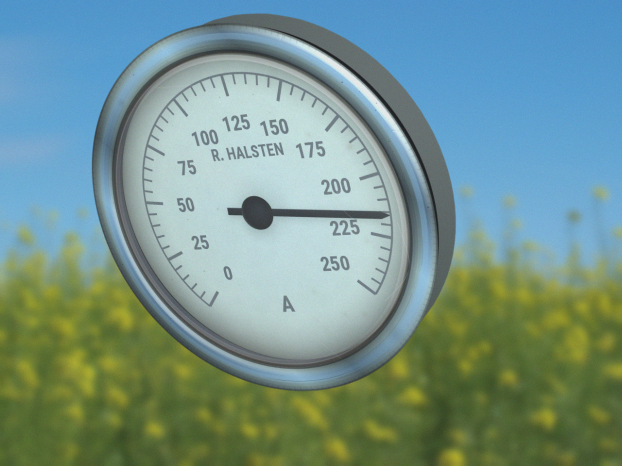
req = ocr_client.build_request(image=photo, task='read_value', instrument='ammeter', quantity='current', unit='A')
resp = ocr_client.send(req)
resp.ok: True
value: 215 A
